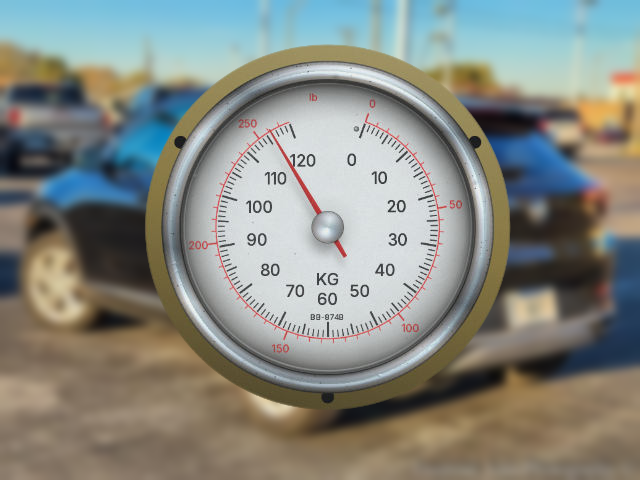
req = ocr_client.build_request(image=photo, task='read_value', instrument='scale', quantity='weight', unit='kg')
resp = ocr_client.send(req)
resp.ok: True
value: 116 kg
